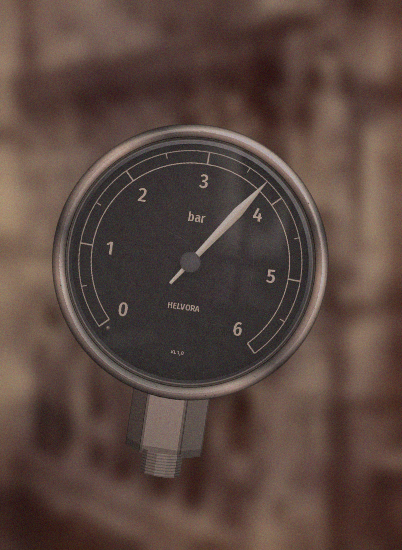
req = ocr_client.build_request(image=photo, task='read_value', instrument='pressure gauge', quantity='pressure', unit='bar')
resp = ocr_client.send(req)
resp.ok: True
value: 3.75 bar
